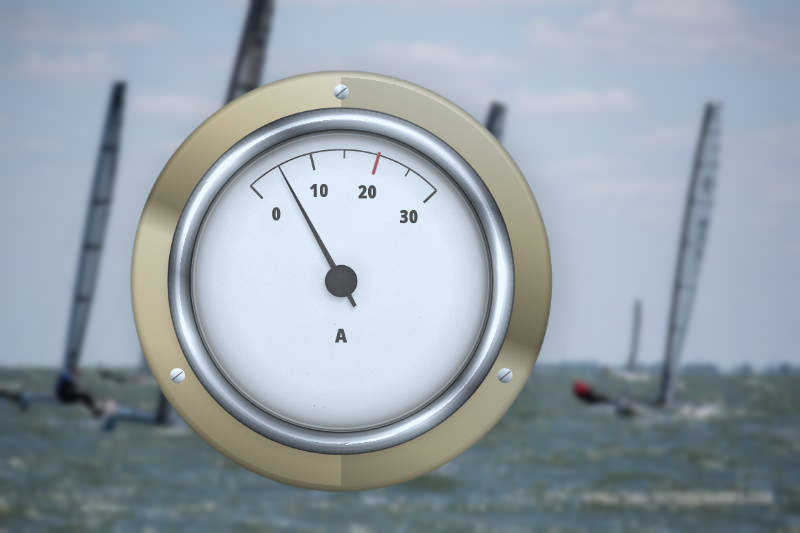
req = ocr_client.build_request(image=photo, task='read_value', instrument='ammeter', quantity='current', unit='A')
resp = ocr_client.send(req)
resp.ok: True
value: 5 A
